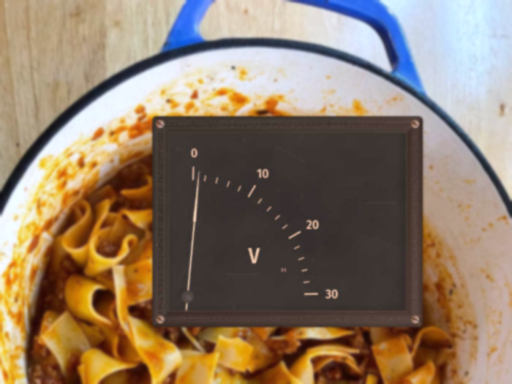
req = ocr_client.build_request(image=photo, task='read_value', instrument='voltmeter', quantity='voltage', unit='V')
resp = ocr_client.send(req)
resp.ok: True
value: 1 V
